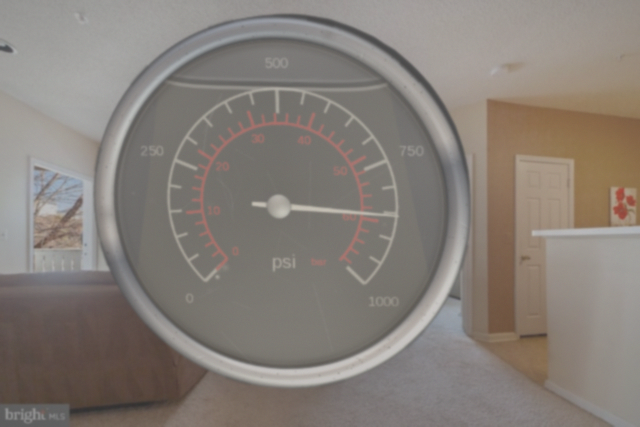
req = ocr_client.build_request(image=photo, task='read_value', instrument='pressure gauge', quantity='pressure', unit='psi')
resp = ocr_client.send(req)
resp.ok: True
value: 850 psi
